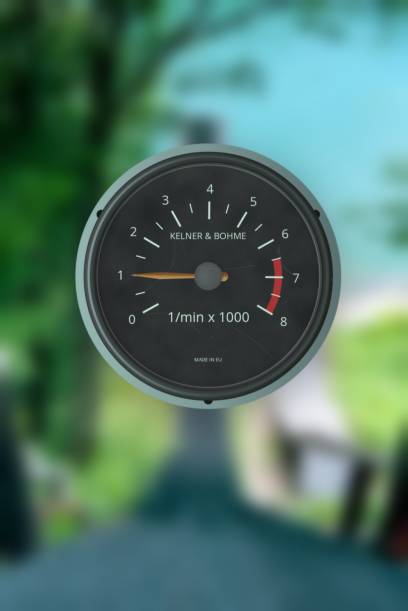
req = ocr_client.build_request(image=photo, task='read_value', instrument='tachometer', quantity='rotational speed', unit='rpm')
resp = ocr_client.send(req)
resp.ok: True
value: 1000 rpm
